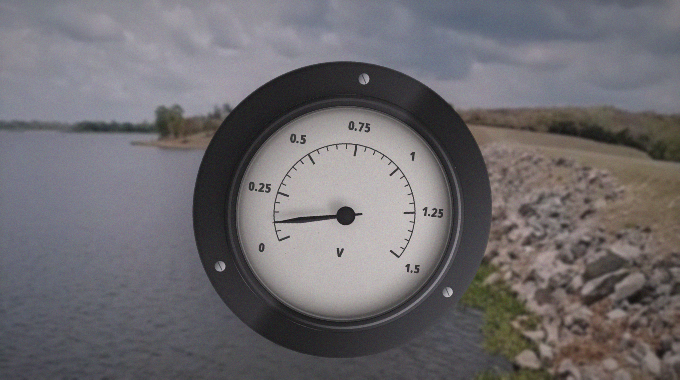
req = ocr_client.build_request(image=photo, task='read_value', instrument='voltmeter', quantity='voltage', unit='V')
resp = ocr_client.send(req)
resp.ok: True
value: 0.1 V
